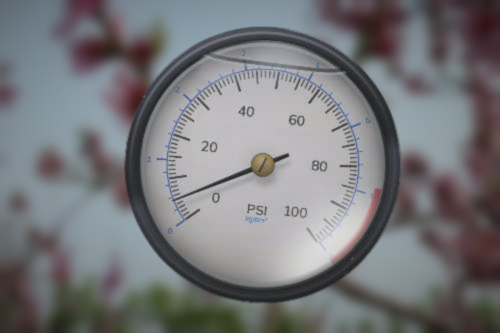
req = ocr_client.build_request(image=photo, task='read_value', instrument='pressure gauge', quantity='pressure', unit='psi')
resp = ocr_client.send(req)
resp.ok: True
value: 5 psi
